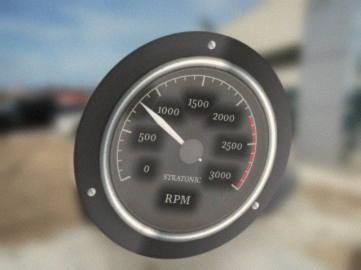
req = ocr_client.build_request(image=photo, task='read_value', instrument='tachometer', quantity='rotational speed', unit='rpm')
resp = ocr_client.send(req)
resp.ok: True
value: 800 rpm
